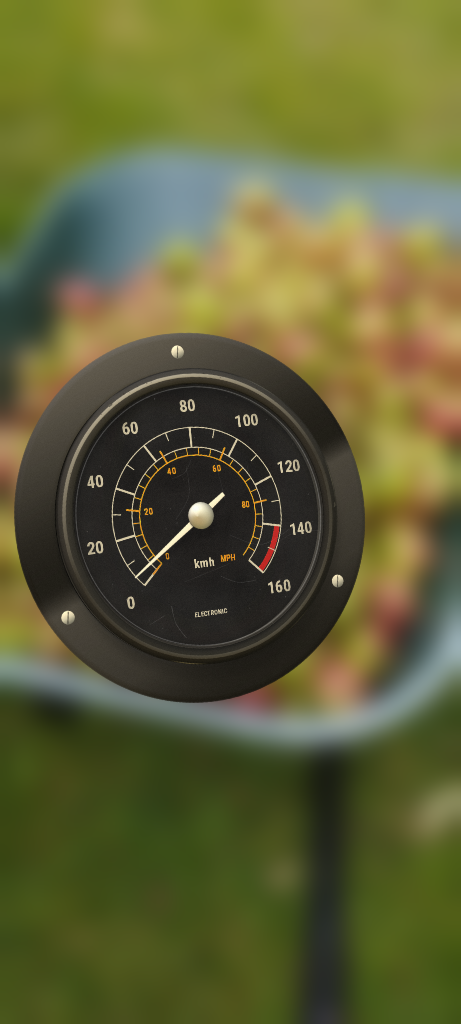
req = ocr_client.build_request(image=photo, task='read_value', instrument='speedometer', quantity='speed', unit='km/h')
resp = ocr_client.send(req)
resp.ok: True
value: 5 km/h
